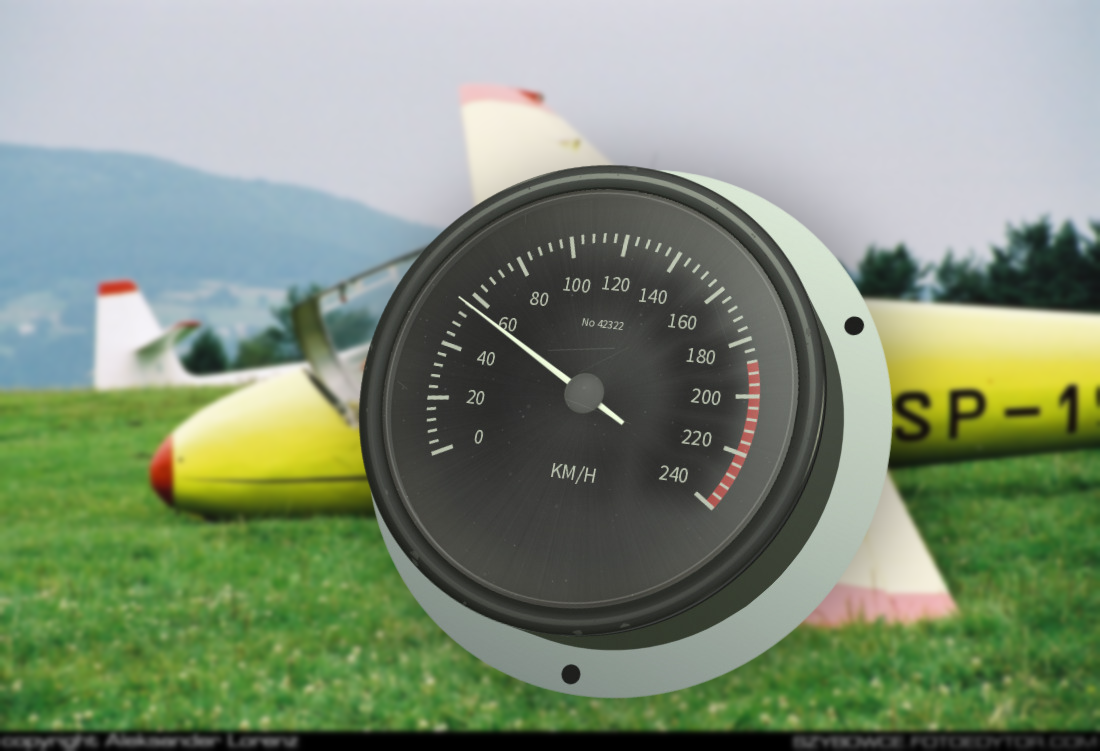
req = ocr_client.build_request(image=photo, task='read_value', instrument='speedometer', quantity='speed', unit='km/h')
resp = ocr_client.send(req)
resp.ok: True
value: 56 km/h
